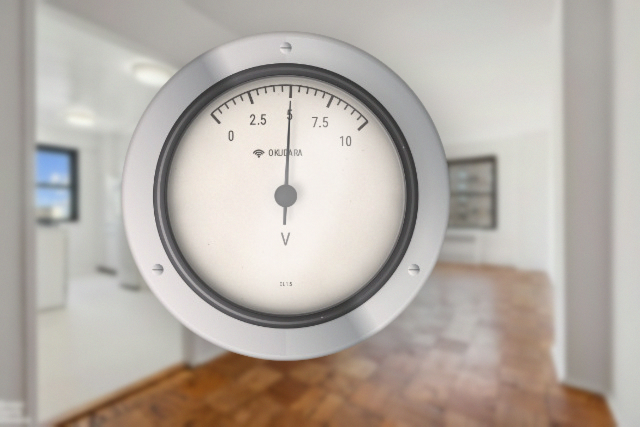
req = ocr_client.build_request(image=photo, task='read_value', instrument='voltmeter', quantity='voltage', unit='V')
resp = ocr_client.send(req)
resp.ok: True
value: 5 V
